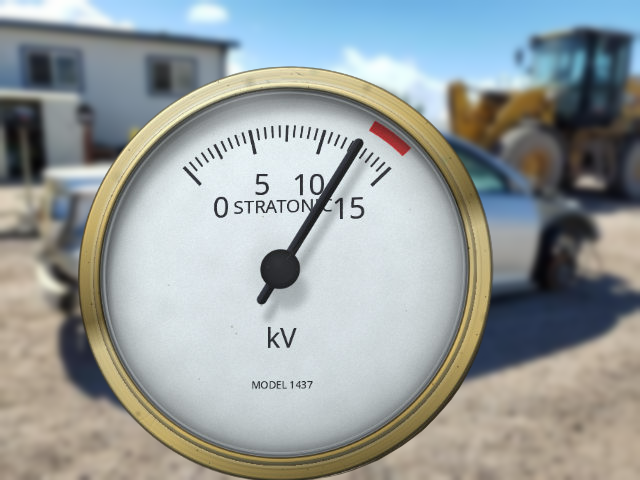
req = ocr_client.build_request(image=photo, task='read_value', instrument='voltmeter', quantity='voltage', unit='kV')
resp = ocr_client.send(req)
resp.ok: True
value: 12.5 kV
